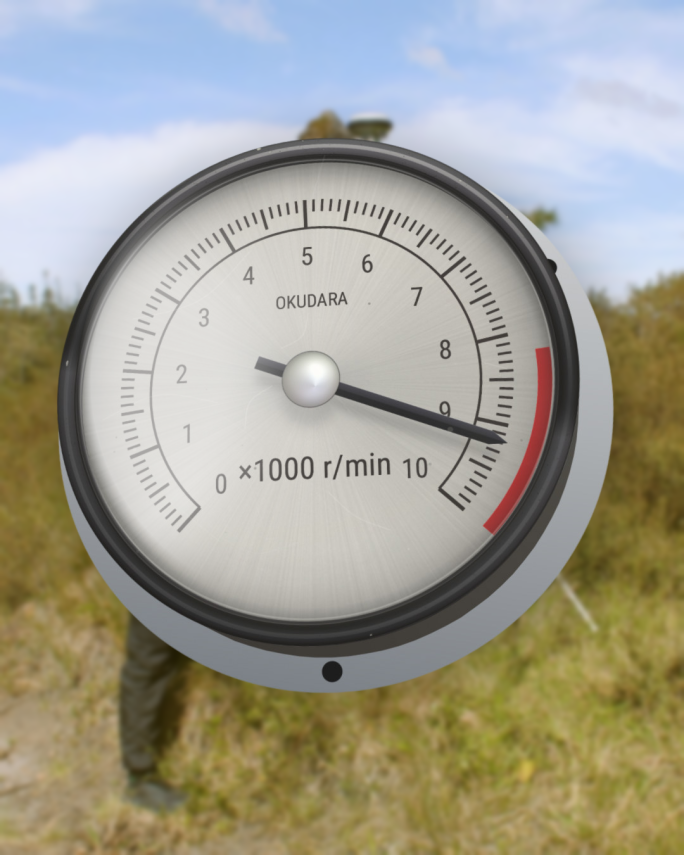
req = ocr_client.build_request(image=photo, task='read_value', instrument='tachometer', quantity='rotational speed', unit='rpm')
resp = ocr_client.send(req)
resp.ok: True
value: 9200 rpm
